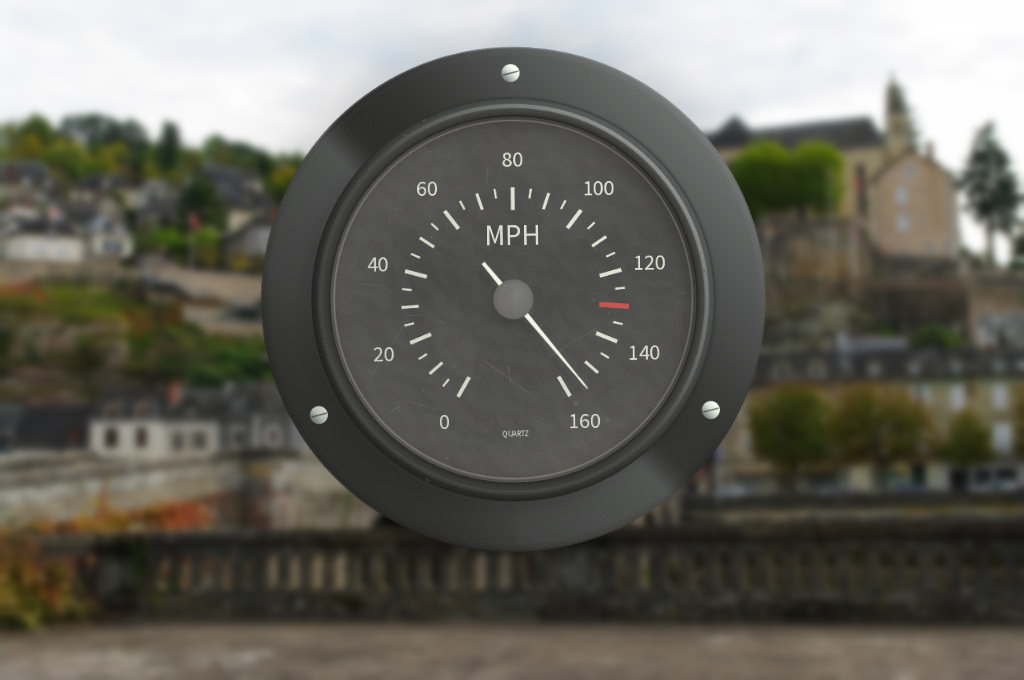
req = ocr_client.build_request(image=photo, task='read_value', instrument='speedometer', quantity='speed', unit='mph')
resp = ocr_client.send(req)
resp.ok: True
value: 155 mph
